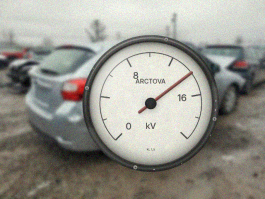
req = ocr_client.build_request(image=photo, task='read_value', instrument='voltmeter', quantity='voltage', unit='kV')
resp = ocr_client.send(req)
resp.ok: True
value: 14 kV
